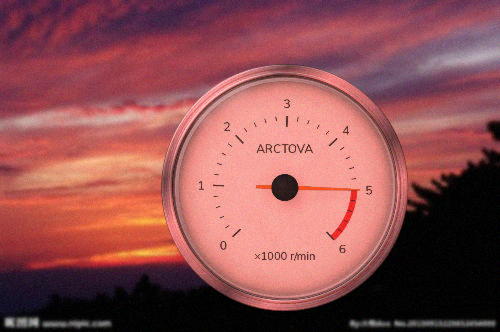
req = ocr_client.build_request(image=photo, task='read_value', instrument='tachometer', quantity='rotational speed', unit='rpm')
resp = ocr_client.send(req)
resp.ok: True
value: 5000 rpm
